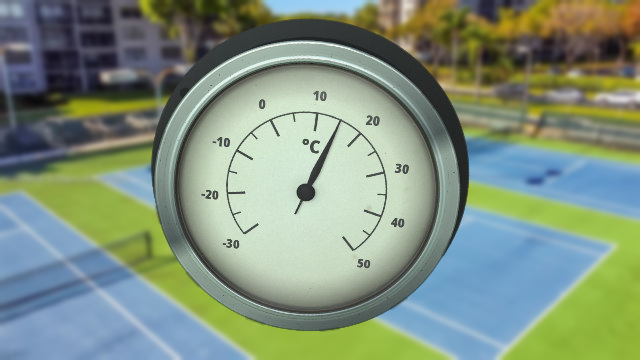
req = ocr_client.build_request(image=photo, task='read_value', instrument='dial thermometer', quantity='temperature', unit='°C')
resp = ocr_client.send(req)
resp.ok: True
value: 15 °C
